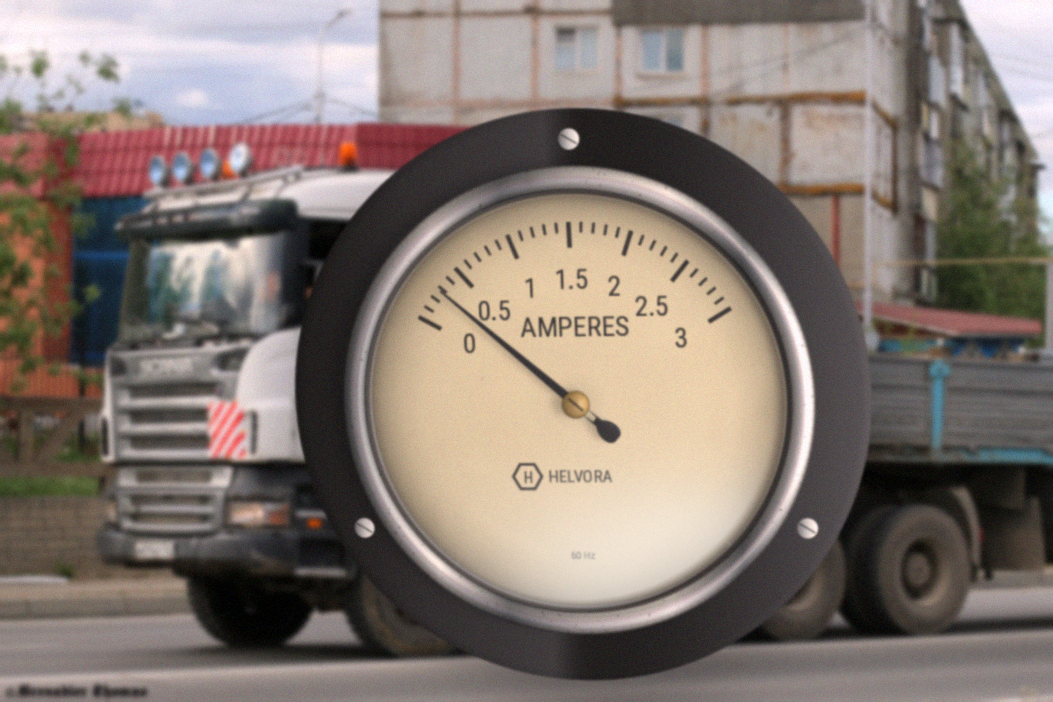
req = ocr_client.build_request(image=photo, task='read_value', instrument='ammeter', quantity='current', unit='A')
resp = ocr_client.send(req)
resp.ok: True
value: 0.3 A
